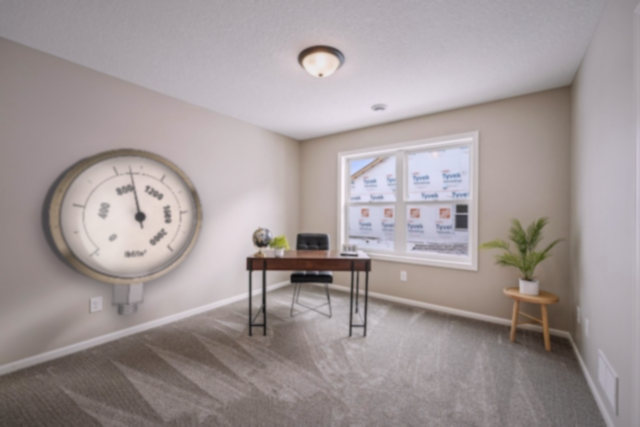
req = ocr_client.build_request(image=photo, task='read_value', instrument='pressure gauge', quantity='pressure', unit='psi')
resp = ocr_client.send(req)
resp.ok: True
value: 900 psi
